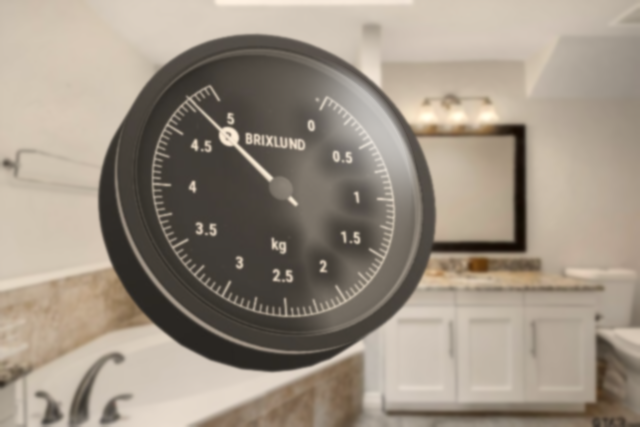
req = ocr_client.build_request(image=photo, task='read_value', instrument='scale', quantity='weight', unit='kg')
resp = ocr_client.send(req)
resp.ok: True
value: 4.75 kg
